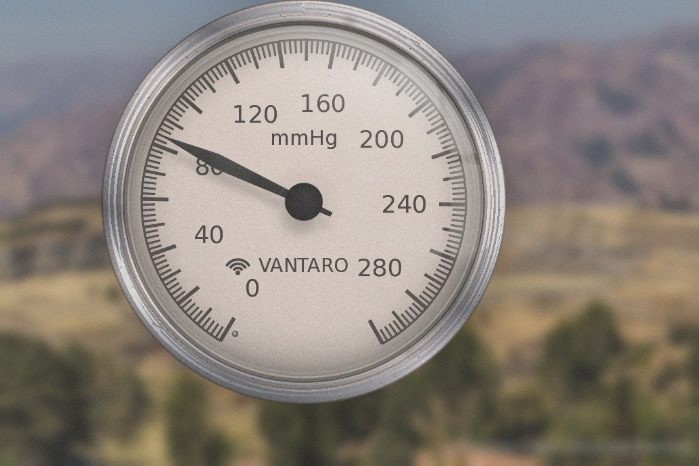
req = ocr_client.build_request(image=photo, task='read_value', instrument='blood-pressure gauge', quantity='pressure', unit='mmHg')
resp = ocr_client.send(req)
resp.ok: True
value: 84 mmHg
